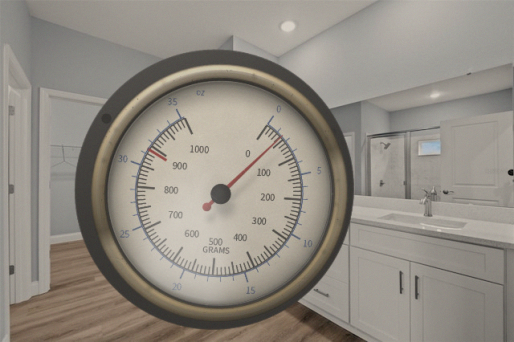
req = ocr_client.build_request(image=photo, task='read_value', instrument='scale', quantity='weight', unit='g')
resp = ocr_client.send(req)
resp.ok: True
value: 40 g
